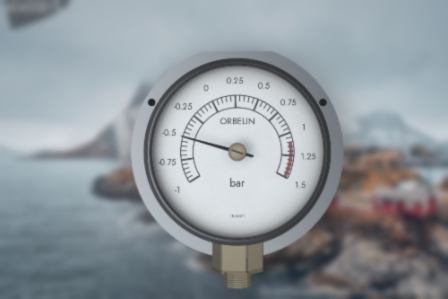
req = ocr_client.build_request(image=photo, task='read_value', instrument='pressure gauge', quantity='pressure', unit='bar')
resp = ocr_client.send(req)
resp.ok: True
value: -0.5 bar
